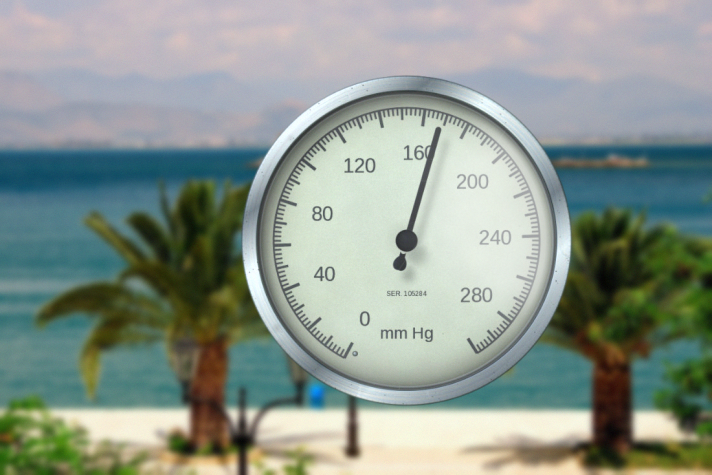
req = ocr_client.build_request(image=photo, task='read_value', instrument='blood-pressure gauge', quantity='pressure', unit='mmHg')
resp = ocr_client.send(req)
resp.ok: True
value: 168 mmHg
